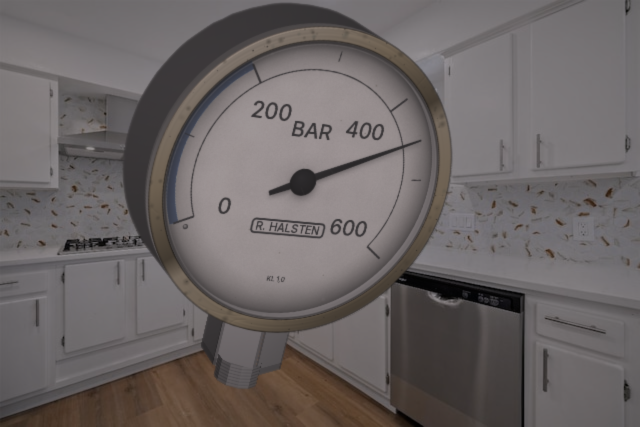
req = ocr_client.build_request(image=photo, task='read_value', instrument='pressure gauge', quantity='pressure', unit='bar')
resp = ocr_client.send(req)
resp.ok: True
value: 450 bar
